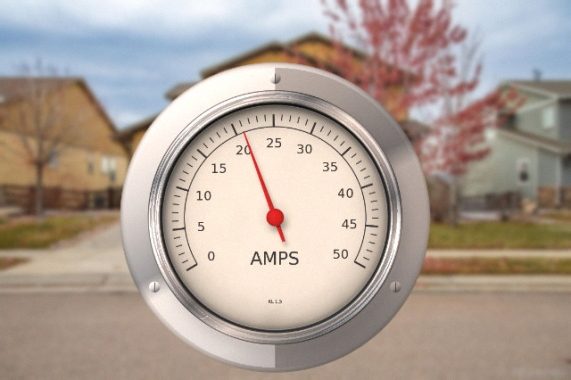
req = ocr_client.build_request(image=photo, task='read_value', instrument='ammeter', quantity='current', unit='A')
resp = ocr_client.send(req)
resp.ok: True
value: 21 A
